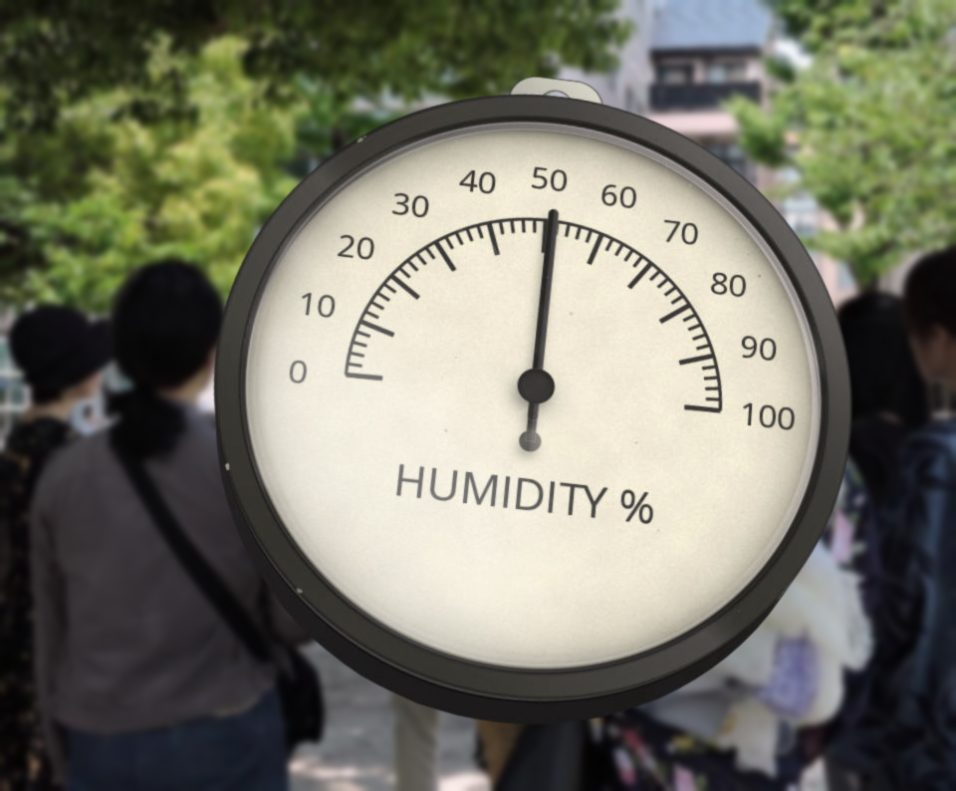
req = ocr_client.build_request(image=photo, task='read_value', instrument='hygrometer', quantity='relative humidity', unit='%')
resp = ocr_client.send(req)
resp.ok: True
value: 51 %
